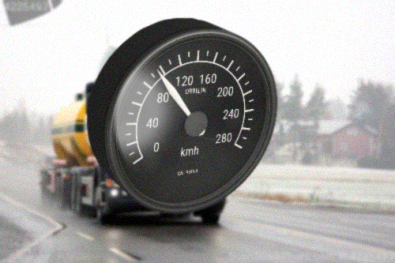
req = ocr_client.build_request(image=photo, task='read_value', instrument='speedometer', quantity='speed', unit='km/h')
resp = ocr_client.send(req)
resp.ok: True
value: 95 km/h
